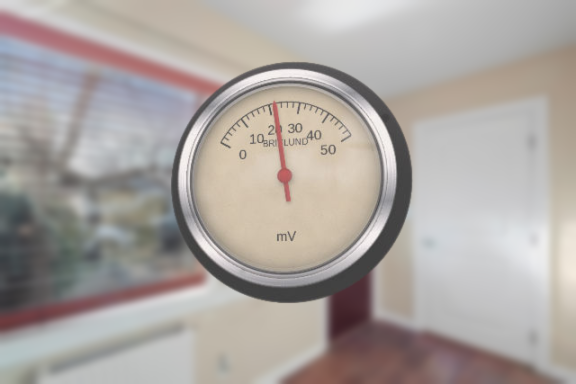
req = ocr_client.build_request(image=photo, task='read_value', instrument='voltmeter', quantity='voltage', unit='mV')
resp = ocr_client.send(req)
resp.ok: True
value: 22 mV
